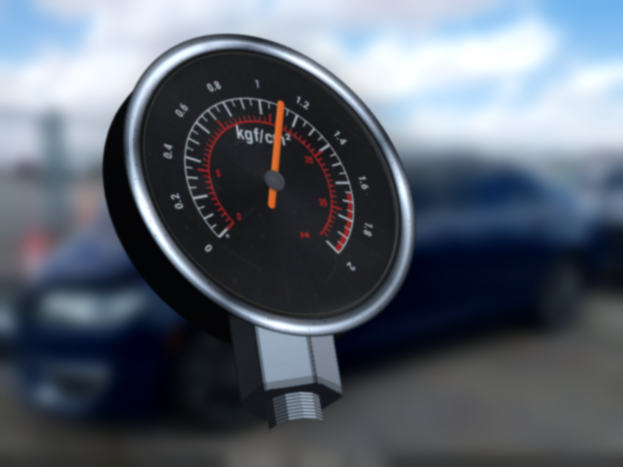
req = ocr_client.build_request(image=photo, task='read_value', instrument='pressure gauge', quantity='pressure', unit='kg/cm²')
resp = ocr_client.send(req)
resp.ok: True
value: 1.1 kg/cm²
